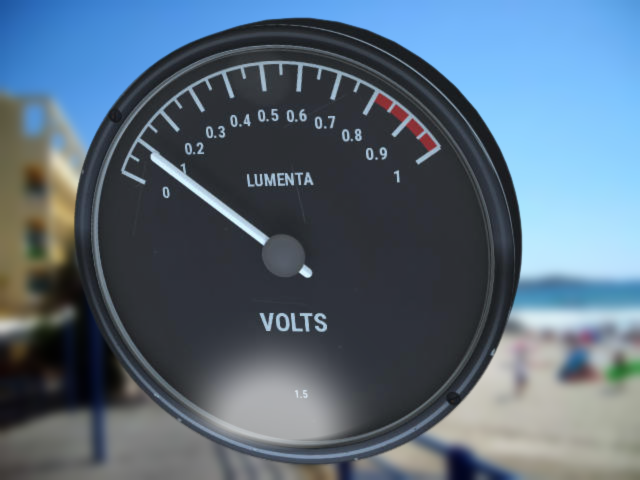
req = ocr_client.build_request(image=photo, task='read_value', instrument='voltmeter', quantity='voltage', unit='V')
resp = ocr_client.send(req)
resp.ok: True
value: 0.1 V
